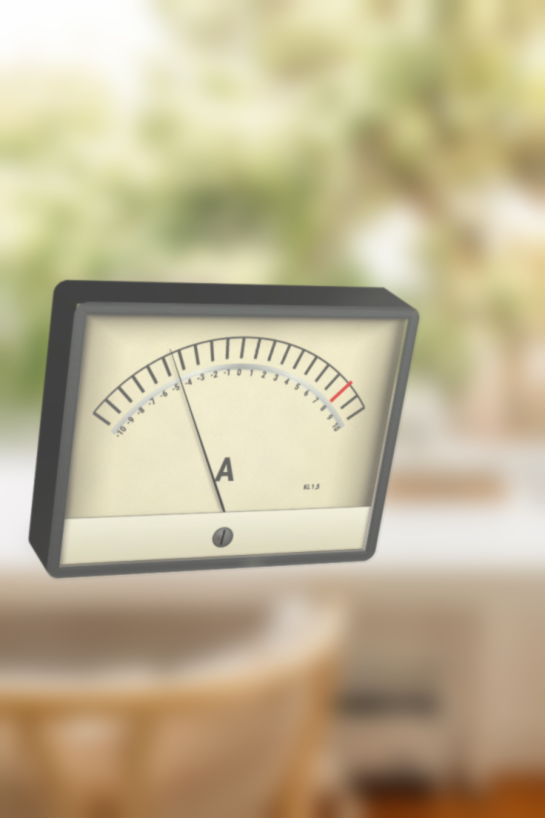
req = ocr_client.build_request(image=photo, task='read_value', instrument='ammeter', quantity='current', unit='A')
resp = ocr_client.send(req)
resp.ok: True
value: -4.5 A
